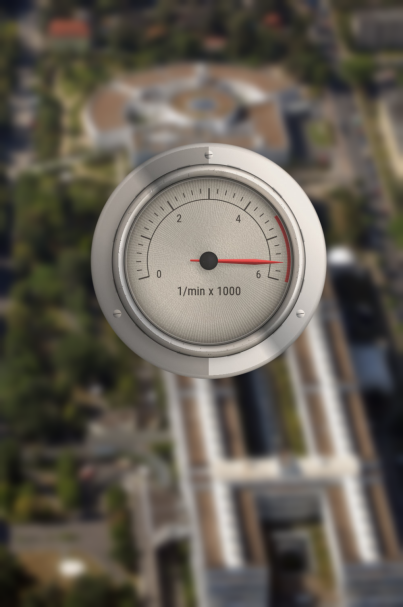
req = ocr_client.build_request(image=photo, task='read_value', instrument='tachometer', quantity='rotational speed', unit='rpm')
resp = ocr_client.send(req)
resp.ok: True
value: 5600 rpm
